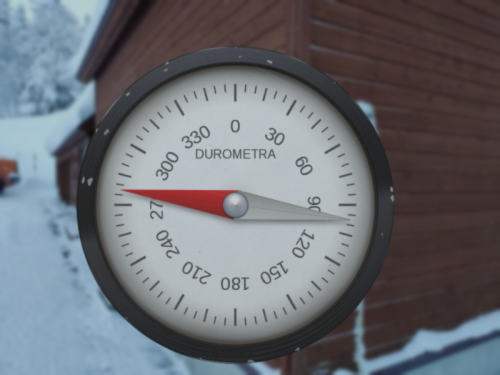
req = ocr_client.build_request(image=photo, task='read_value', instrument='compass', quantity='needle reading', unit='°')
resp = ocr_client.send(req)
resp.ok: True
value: 277.5 °
